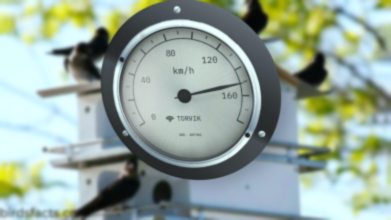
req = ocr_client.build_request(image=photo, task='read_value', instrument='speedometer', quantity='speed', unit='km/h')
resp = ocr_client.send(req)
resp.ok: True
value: 150 km/h
